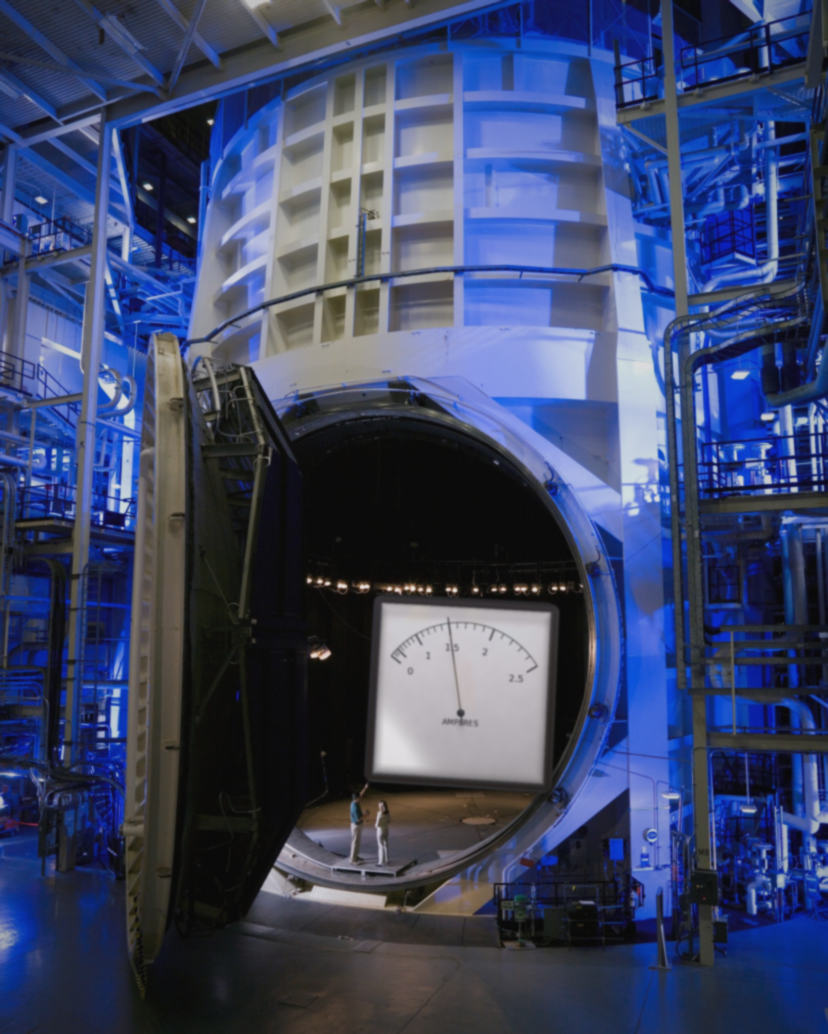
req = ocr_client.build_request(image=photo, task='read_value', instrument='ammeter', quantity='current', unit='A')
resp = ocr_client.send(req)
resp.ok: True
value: 1.5 A
